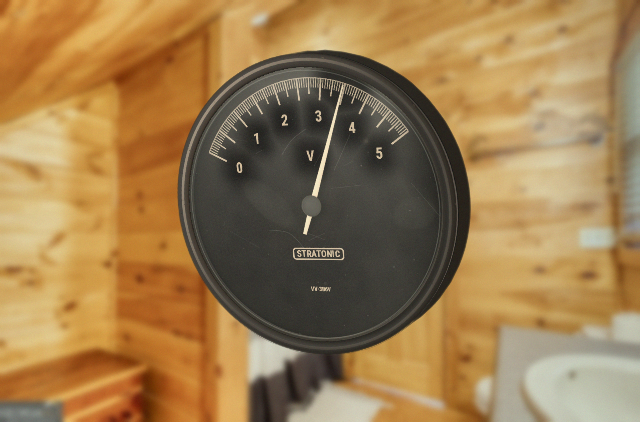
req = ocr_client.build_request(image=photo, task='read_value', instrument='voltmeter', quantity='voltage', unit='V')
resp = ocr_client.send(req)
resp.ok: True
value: 3.5 V
